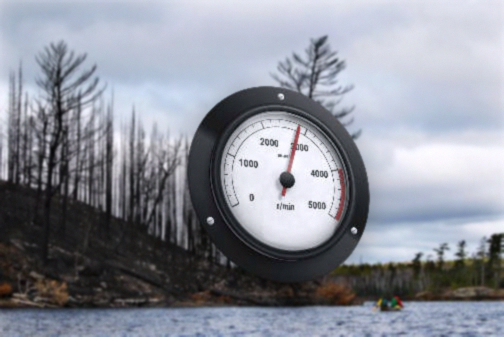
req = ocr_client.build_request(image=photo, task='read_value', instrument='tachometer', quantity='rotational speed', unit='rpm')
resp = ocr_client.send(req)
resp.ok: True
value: 2800 rpm
